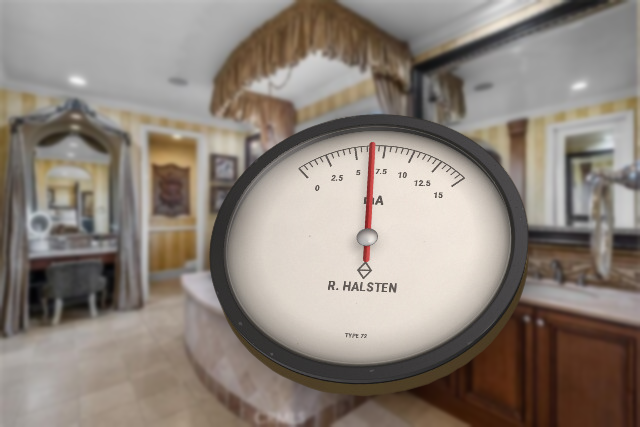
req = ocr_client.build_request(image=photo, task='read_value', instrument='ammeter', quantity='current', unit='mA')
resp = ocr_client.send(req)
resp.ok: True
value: 6.5 mA
